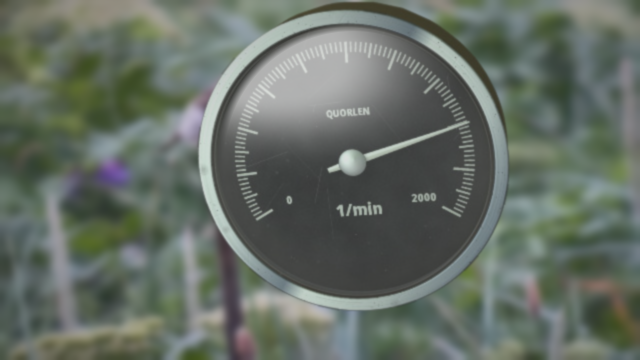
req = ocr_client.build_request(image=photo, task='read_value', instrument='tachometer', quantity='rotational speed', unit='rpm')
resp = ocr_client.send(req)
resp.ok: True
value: 1600 rpm
